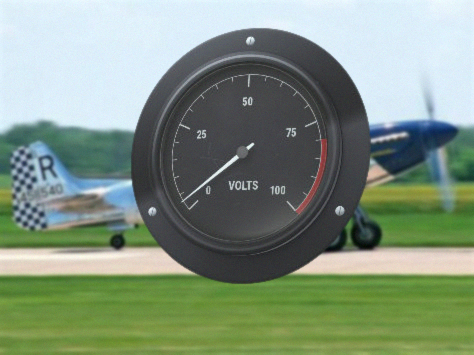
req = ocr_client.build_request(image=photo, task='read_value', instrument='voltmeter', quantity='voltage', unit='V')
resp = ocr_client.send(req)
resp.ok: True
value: 2.5 V
